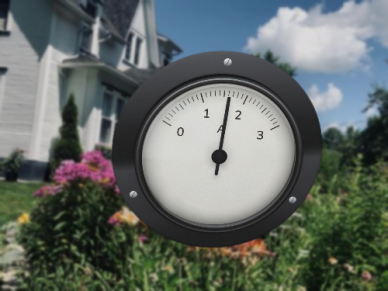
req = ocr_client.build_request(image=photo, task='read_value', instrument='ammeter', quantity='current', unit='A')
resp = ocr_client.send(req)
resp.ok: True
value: 1.6 A
